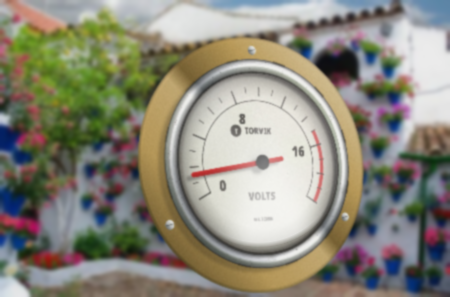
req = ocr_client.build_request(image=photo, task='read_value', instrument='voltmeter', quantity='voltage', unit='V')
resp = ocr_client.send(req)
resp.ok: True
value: 1.5 V
